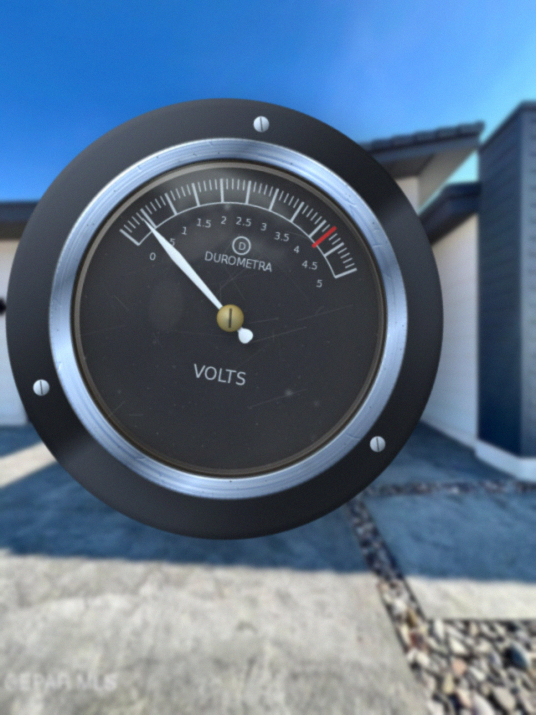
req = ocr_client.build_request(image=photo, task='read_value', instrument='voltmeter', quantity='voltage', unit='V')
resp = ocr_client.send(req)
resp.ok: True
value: 0.4 V
